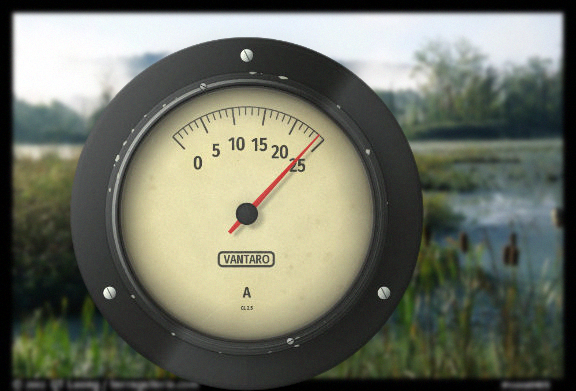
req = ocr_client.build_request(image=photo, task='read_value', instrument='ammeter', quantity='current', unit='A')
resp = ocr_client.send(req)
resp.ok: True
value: 24 A
